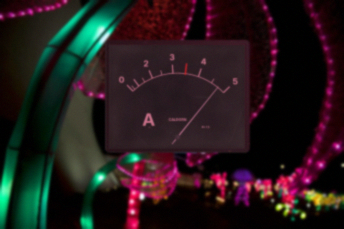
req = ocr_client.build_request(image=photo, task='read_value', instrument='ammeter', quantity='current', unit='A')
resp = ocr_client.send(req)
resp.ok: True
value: 4.75 A
